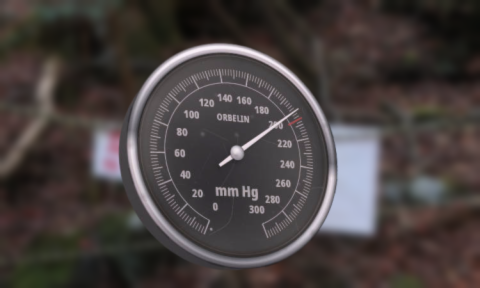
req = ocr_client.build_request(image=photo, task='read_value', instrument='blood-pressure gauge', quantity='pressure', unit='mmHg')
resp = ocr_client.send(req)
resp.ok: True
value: 200 mmHg
